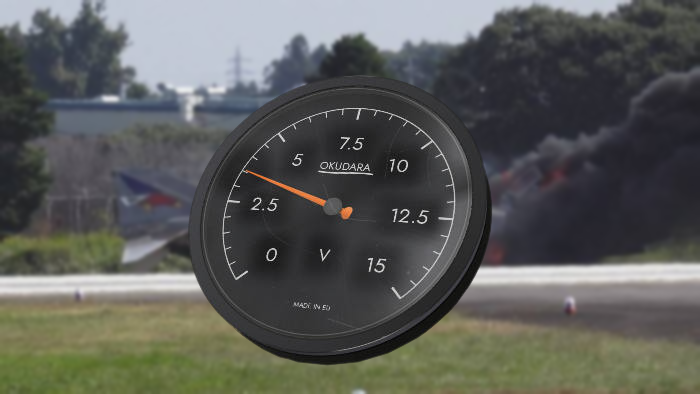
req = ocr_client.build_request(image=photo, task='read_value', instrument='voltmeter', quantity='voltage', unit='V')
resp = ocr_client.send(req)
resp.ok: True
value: 3.5 V
